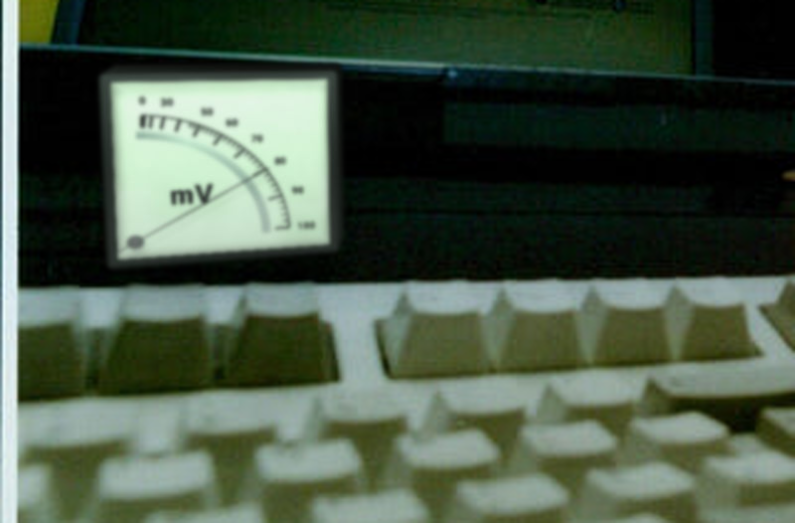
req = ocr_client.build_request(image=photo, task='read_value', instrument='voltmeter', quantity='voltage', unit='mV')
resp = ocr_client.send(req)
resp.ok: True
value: 80 mV
